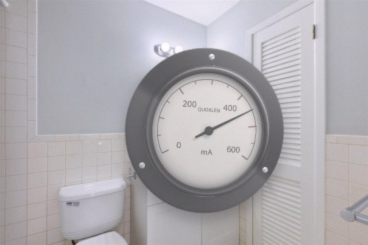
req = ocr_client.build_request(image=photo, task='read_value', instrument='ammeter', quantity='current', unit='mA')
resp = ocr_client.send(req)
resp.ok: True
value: 450 mA
